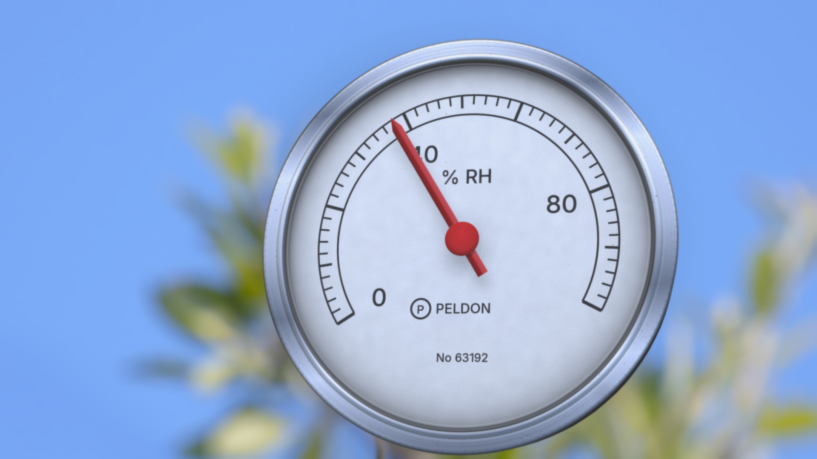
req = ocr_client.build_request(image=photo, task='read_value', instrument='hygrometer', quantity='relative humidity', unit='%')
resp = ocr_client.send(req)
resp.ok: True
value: 38 %
